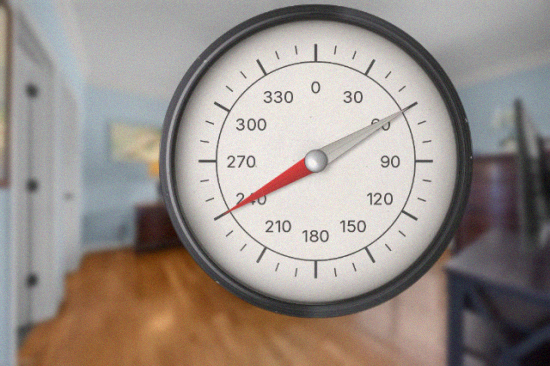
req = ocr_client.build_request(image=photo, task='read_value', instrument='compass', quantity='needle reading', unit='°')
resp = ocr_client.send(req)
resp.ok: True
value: 240 °
